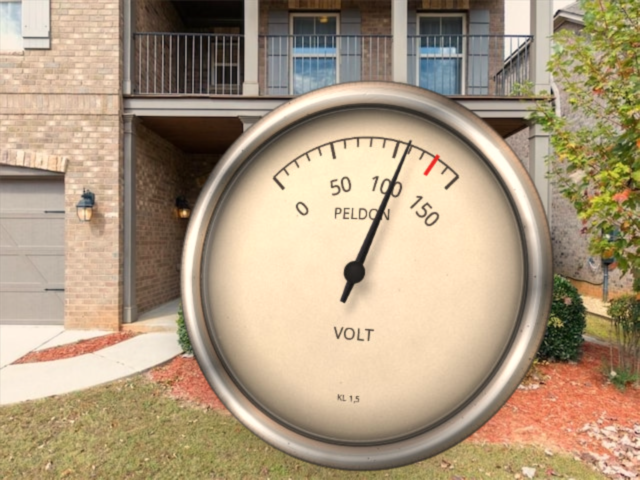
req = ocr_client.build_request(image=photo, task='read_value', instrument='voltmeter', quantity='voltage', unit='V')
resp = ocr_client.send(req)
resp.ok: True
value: 110 V
